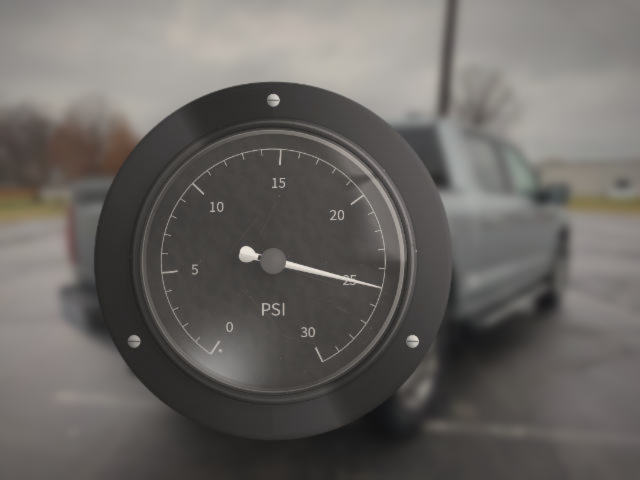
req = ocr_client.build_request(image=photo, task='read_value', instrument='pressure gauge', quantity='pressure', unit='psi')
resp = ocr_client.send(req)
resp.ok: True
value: 25 psi
